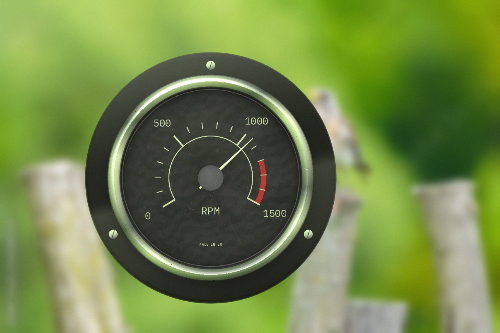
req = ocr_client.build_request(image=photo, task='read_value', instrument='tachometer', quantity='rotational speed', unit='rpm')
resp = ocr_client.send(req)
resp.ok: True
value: 1050 rpm
